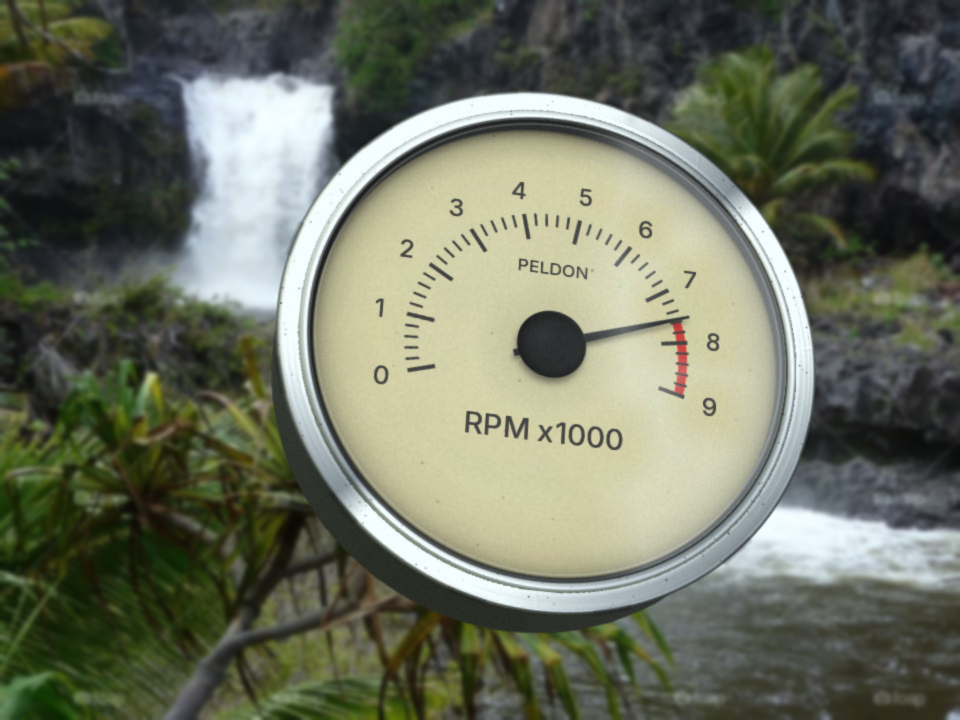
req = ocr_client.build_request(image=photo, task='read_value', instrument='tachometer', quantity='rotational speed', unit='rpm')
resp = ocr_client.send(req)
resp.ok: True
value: 7600 rpm
